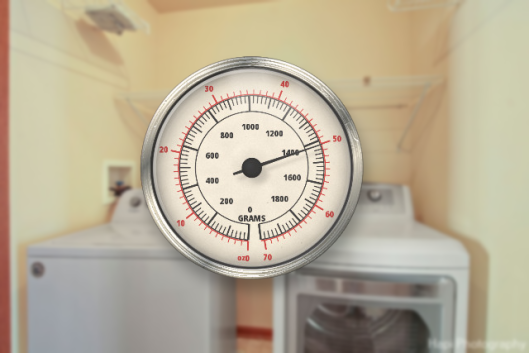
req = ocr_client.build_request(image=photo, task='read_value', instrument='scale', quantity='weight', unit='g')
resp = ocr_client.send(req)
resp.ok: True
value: 1420 g
